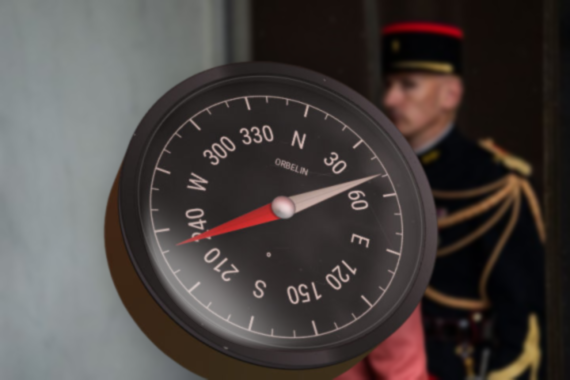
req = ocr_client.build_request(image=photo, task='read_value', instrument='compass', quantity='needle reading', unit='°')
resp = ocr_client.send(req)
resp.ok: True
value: 230 °
